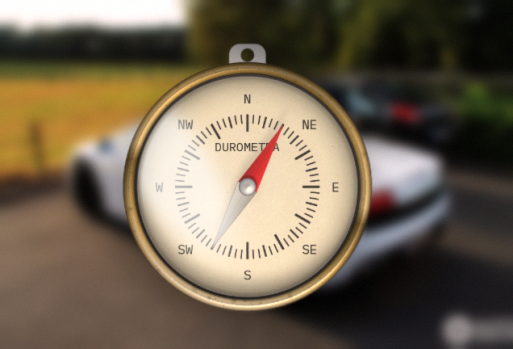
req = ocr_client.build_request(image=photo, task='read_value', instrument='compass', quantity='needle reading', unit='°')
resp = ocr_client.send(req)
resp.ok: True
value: 30 °
